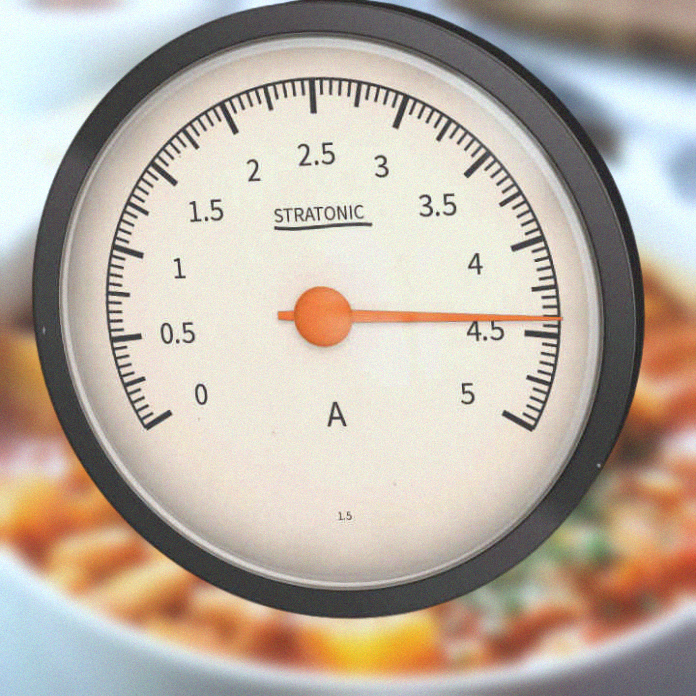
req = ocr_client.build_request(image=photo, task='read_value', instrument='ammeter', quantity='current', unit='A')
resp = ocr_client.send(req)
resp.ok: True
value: 4.4 A
